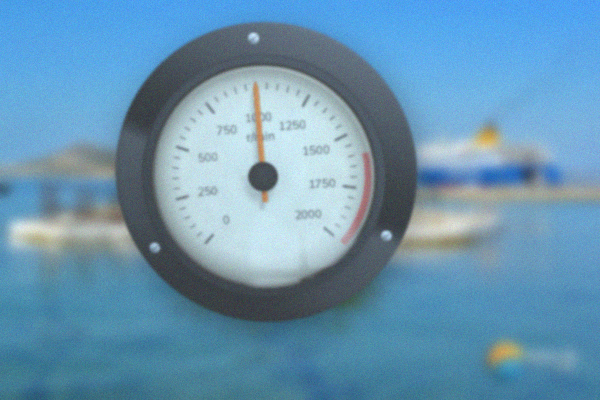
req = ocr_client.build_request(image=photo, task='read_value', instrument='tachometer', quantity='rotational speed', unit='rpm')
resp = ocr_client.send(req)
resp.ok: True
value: 1000 rpm
